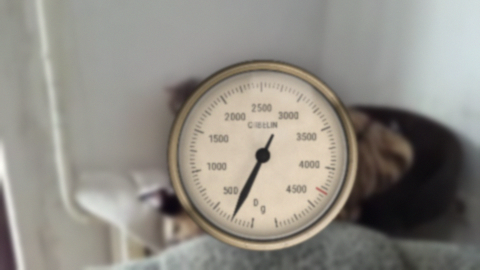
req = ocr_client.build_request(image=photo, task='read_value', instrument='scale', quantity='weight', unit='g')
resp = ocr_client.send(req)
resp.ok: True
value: 250 g
